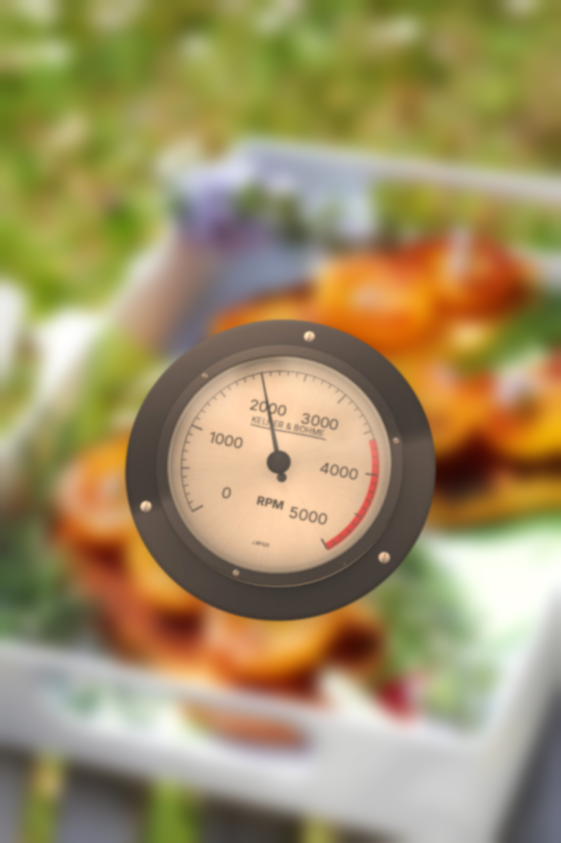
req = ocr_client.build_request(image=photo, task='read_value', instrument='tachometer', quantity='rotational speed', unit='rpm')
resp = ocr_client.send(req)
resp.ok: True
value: 2000 rpm
